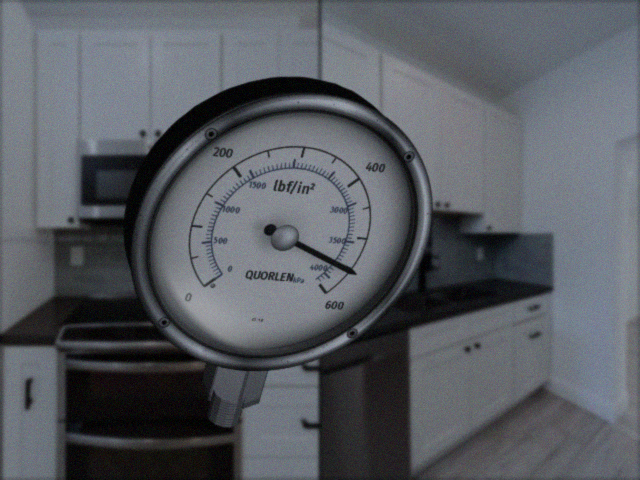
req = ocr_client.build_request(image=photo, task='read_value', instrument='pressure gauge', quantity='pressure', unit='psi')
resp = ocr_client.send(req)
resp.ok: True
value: 550 psi
